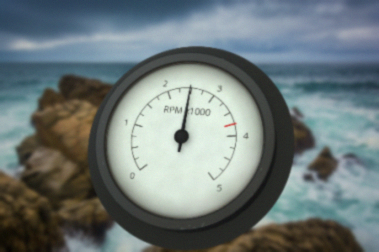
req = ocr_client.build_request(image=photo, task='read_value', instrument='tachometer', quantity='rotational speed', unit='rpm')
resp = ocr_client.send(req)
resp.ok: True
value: 2500 rpm
